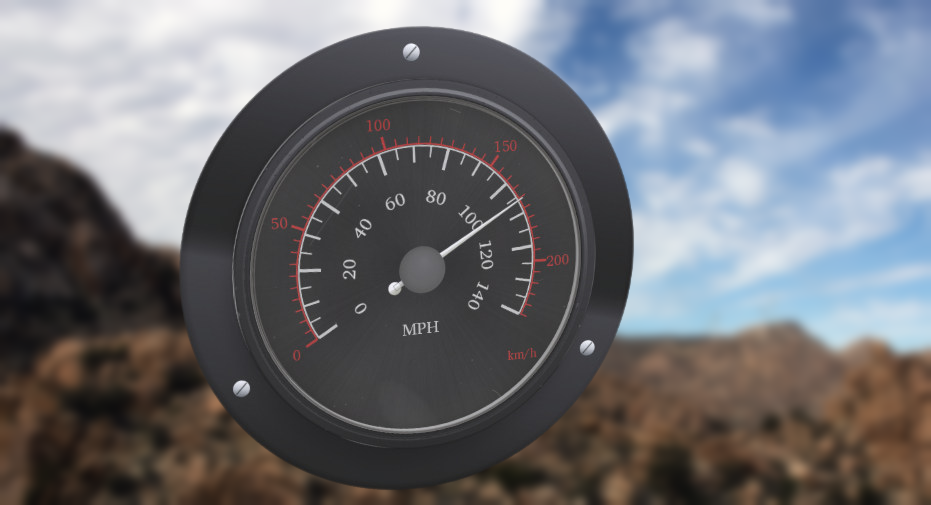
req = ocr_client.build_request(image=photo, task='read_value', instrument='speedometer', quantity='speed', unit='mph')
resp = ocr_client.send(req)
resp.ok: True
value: 105 mph
